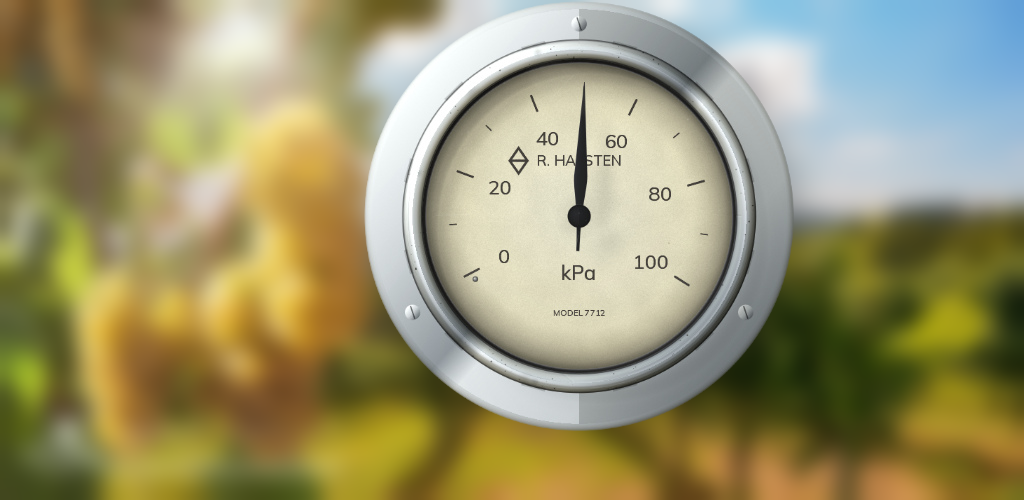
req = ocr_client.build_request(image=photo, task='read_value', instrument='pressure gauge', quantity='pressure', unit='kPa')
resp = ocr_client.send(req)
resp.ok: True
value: 50 kPa
